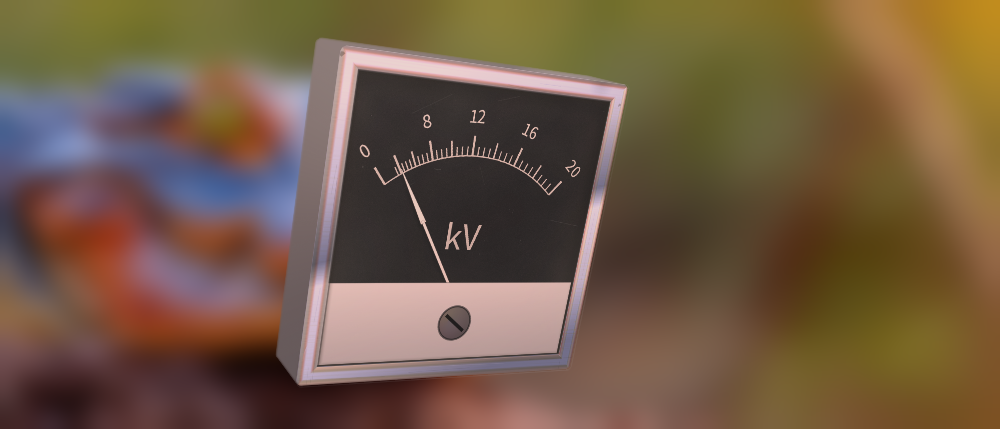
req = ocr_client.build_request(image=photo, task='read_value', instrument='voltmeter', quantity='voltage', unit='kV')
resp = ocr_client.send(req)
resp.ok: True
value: 4 kV
